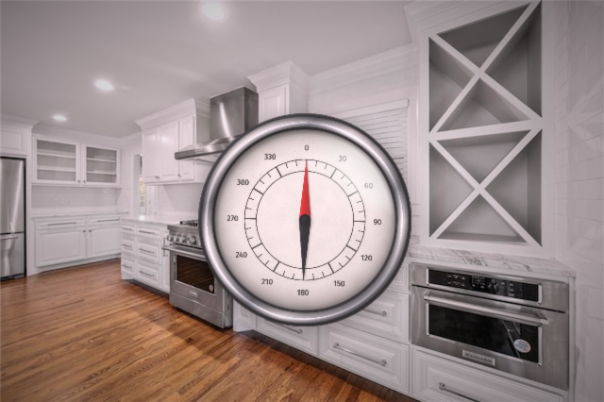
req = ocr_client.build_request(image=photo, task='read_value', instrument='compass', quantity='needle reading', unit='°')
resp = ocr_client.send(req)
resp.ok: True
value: 0 °
